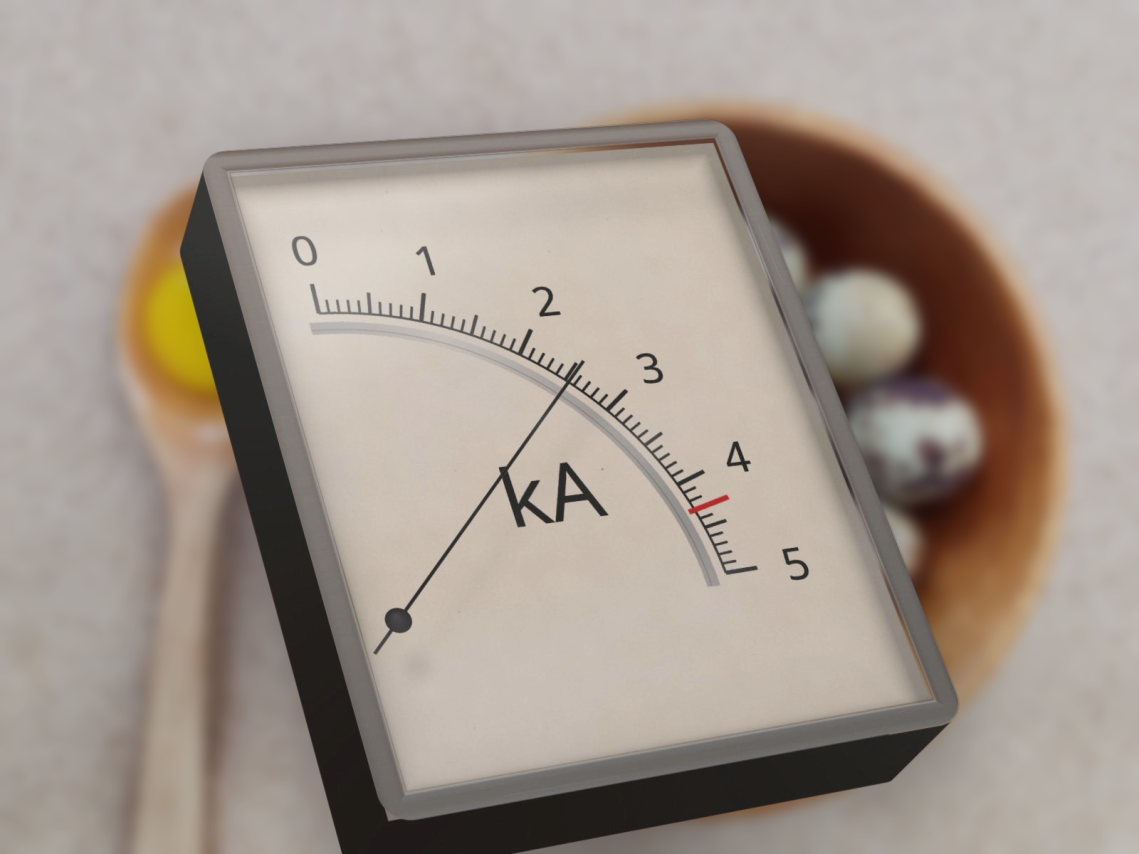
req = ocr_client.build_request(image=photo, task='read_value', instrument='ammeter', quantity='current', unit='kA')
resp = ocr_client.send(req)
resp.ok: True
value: 2.55 kA
